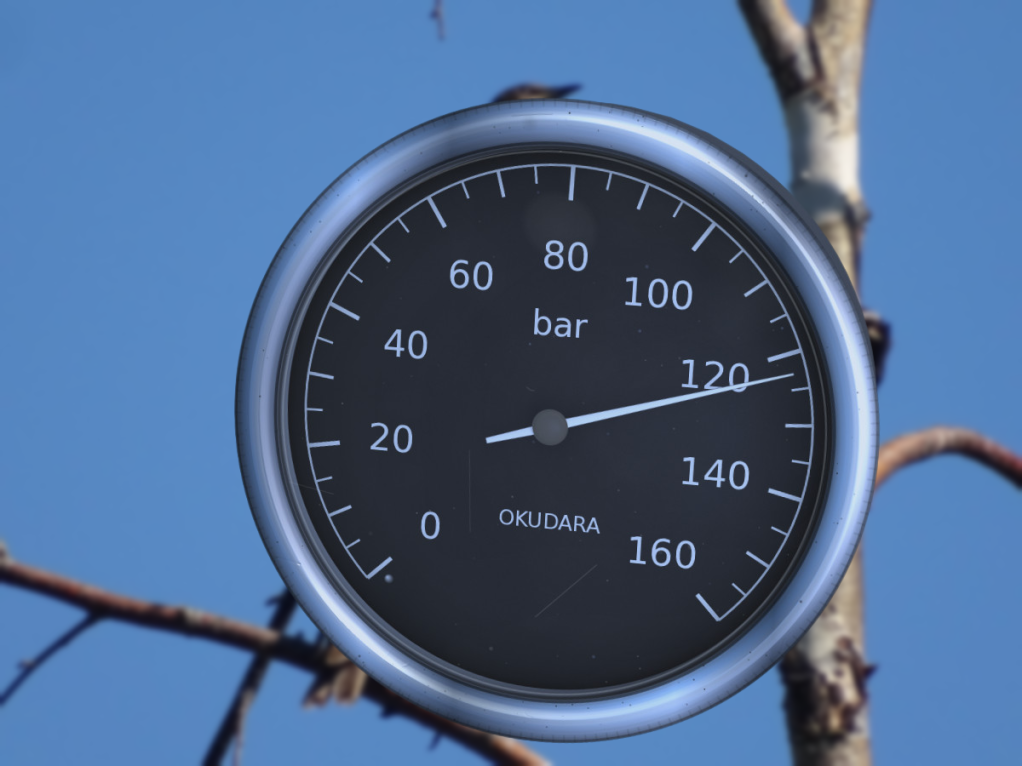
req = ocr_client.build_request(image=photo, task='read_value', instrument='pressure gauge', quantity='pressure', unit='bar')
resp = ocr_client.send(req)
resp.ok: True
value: 122.5 bar
